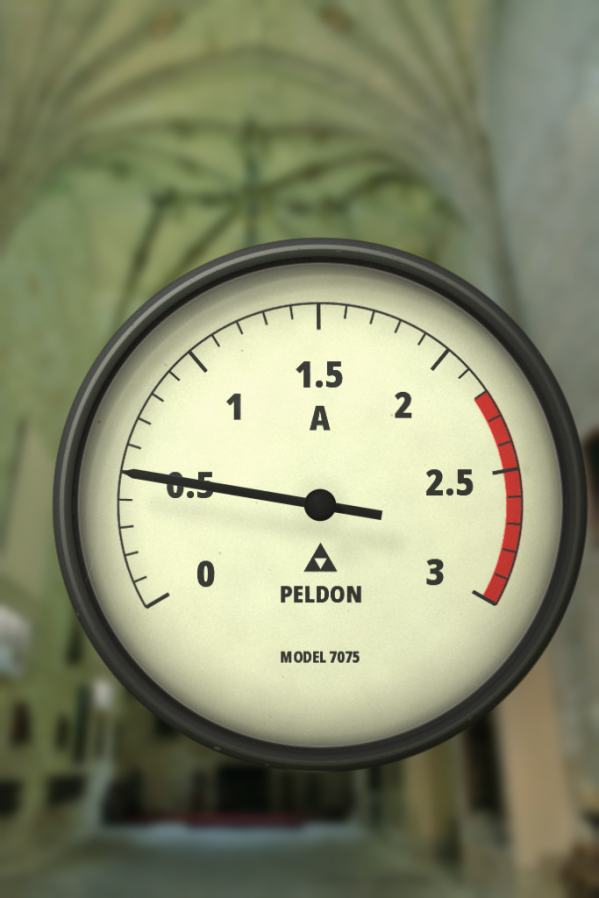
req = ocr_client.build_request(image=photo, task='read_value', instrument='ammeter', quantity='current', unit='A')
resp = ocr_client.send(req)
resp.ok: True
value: 0.5 A
